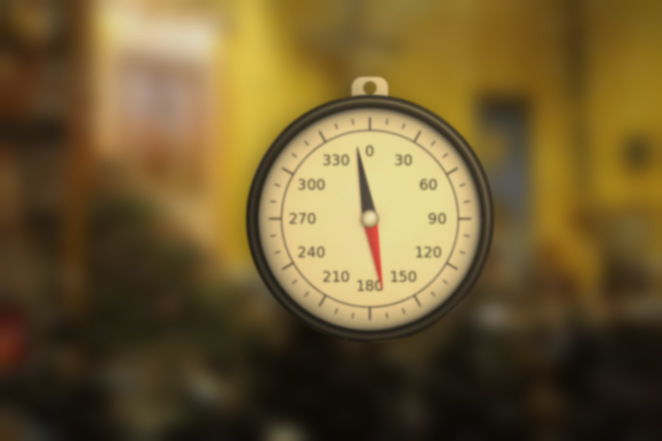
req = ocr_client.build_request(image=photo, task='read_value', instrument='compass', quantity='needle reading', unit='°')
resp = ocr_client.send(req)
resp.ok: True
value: 170 °
